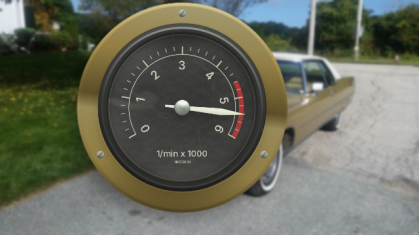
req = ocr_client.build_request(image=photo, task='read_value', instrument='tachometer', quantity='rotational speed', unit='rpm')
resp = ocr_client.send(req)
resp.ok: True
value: 5400 rpm
